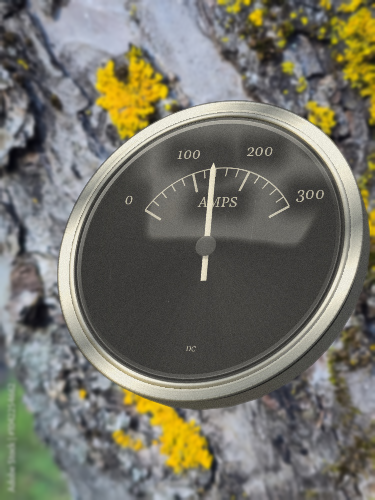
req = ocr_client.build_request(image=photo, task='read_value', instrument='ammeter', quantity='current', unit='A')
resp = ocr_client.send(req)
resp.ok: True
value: 140 A
